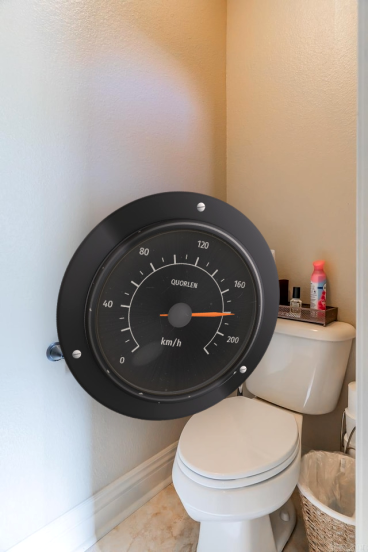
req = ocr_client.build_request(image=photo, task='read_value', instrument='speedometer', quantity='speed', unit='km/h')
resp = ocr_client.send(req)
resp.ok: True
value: 180 km/h
